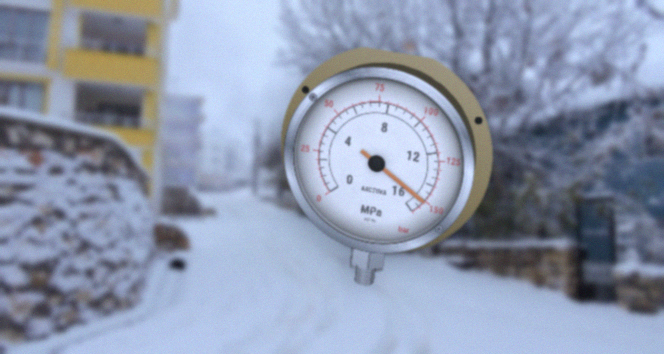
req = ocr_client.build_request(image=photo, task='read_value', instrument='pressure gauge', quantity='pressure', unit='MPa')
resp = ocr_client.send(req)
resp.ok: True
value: 15 MPa
